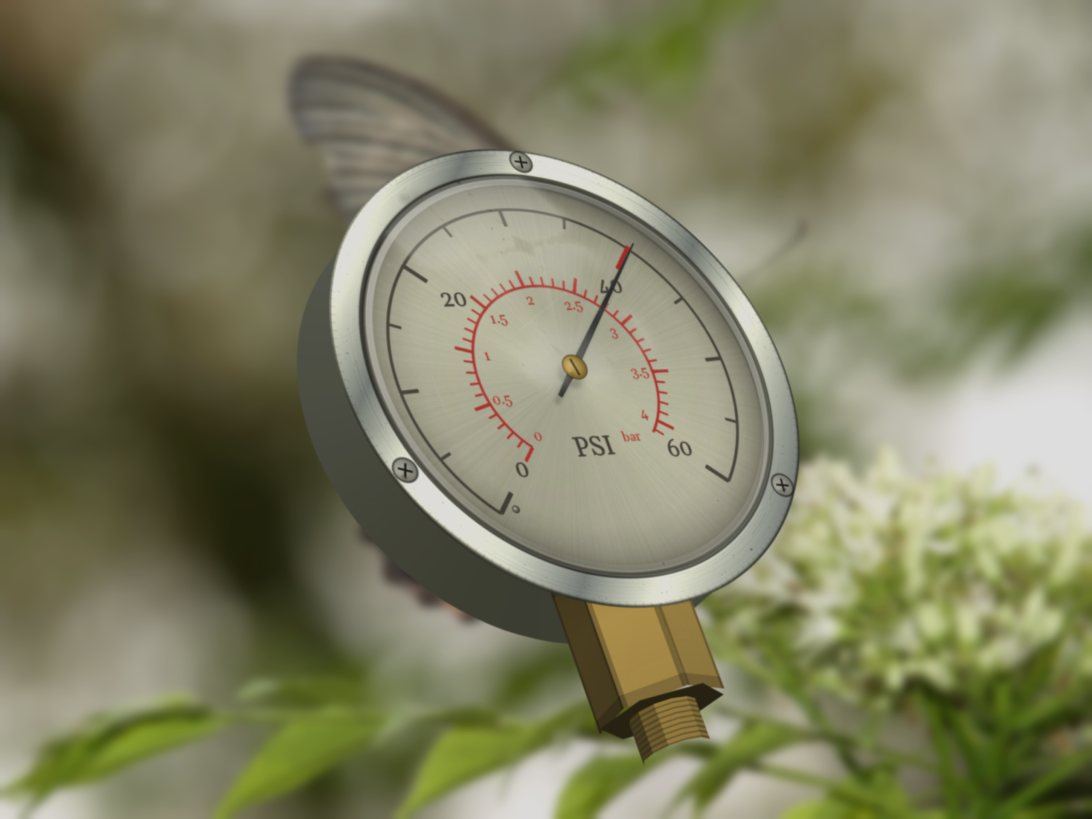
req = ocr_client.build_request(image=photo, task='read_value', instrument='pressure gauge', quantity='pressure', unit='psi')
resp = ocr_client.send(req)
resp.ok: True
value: 40 psi
